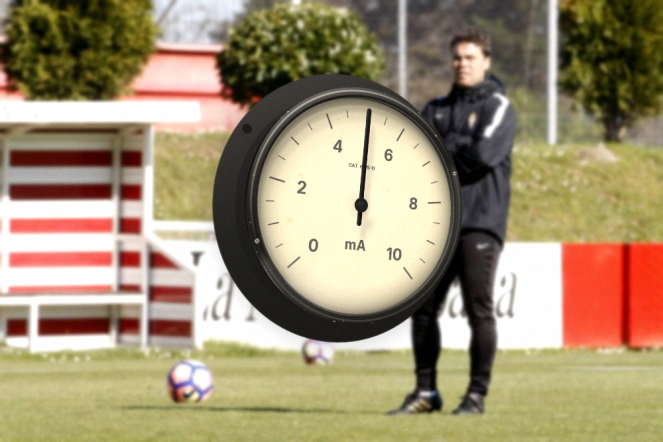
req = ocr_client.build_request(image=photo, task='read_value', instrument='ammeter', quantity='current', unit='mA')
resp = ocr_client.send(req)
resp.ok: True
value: 5 mA
